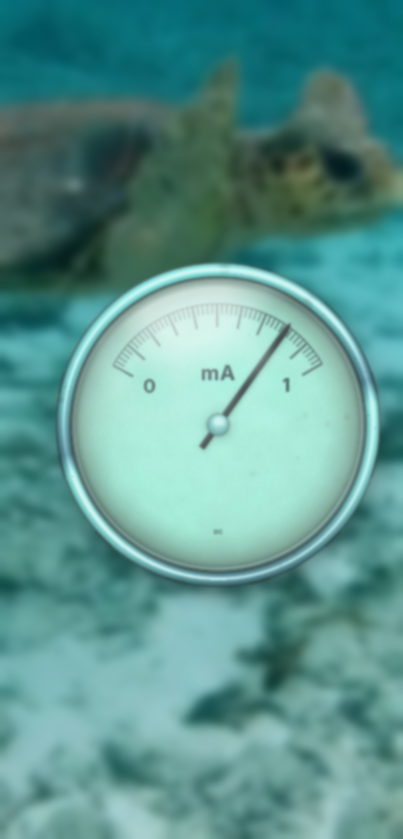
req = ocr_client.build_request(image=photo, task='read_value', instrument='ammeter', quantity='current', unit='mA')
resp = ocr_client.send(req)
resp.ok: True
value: 0.8 mA
